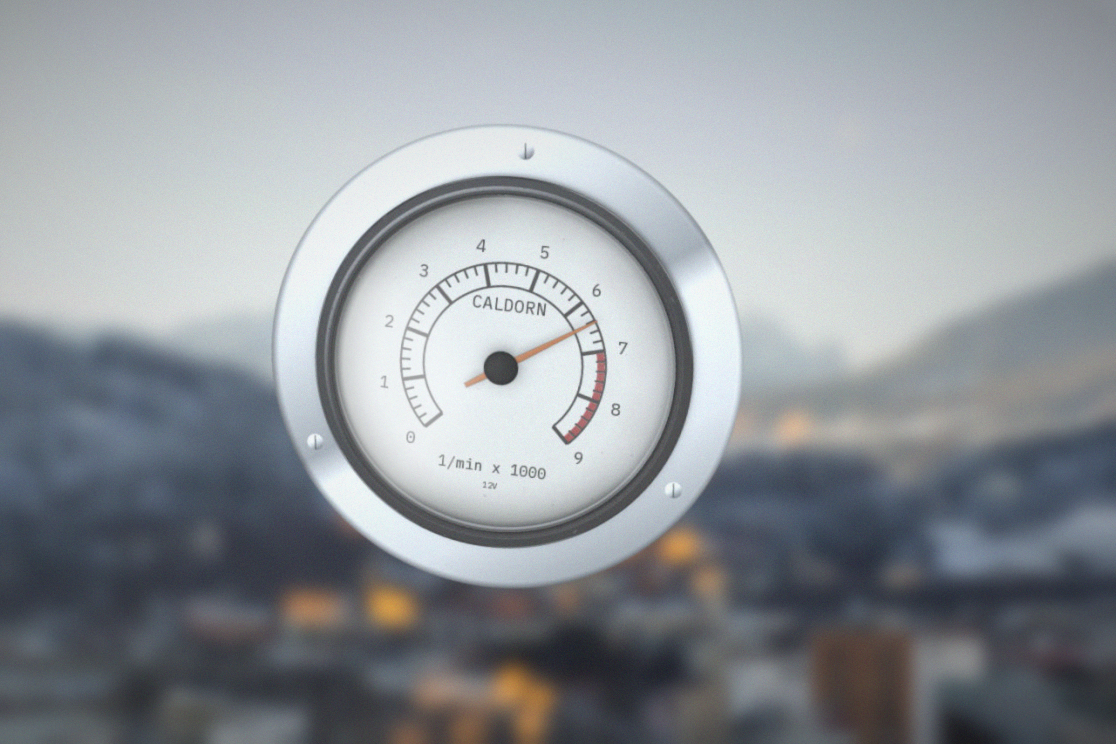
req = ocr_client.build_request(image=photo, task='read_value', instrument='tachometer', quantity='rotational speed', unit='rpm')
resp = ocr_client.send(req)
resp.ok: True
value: 6400 rpm
